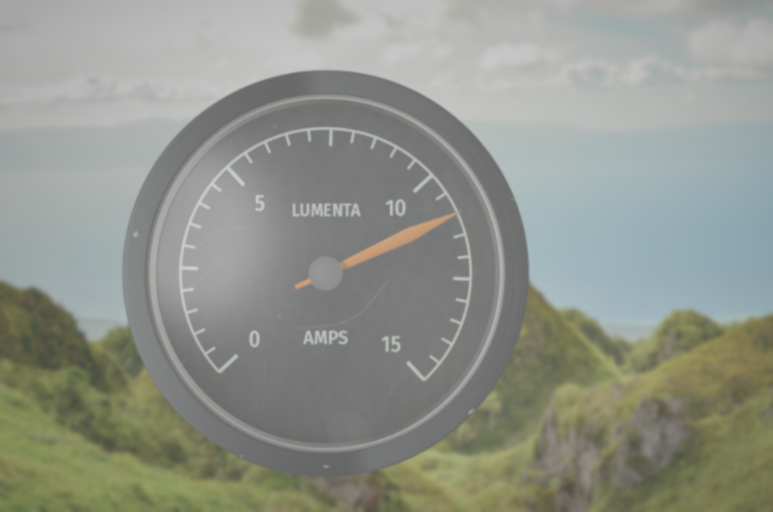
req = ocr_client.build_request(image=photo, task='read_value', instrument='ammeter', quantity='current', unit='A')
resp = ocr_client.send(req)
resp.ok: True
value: 11 A
